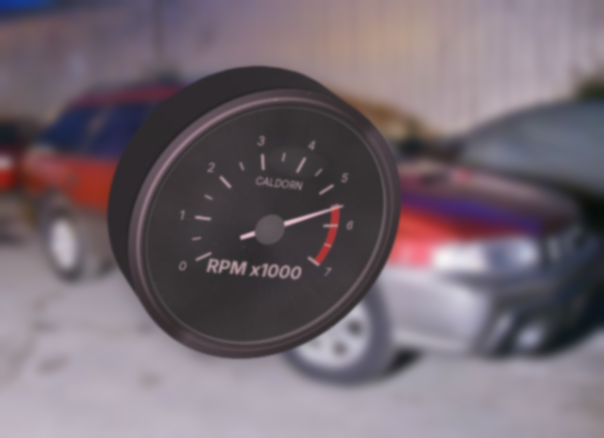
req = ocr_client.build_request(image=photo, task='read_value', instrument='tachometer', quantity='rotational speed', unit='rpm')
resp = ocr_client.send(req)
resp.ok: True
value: 5500 rpm
